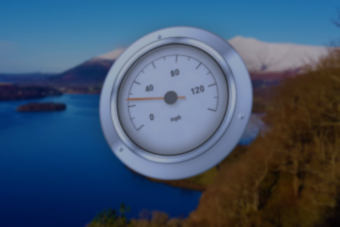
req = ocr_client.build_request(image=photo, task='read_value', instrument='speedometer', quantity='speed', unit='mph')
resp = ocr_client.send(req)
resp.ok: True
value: 25 mph
